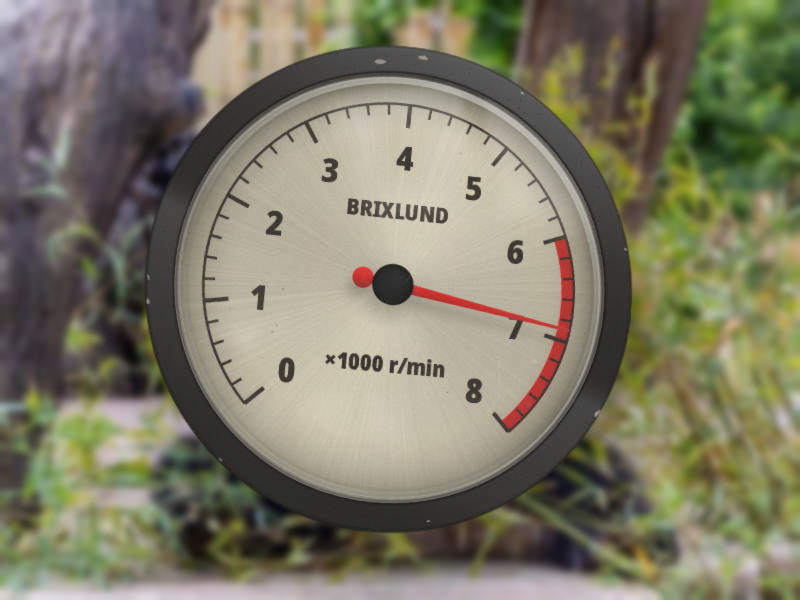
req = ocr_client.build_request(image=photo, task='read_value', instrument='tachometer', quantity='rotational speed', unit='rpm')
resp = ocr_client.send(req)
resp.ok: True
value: 6900 rpm
